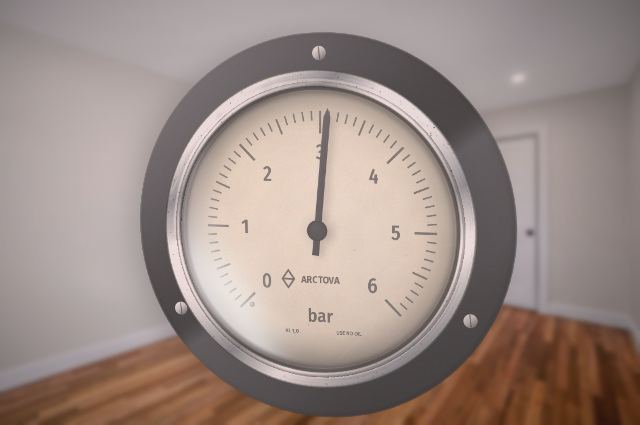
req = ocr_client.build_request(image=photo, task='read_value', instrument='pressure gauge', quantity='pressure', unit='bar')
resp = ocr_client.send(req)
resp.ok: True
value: 3.1 bar
